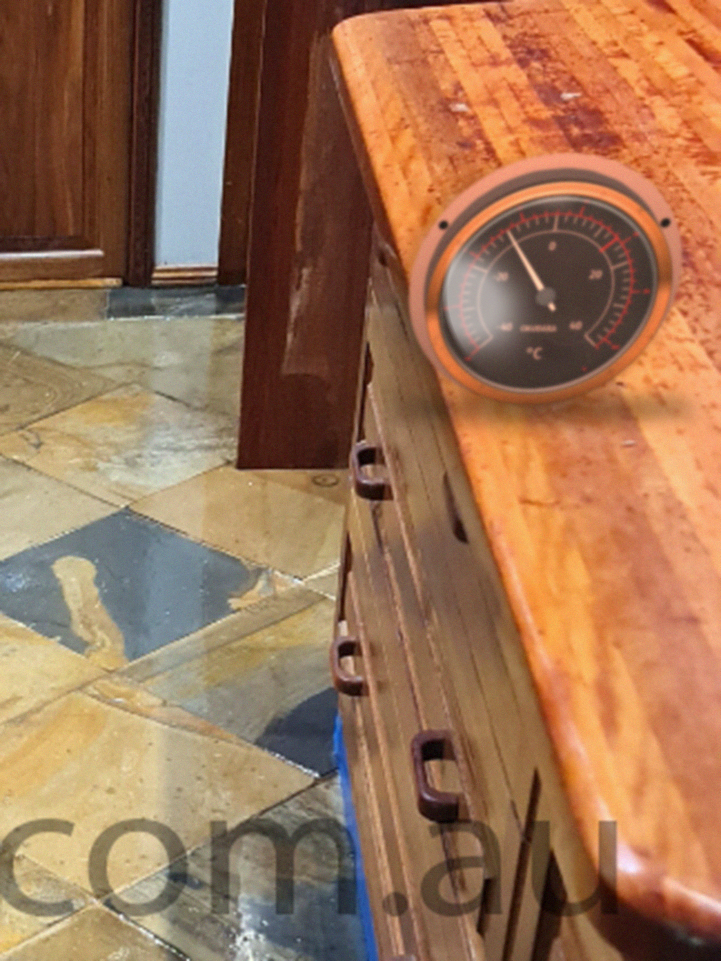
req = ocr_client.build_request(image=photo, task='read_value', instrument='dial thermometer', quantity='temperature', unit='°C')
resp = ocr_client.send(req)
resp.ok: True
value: -10 °C
